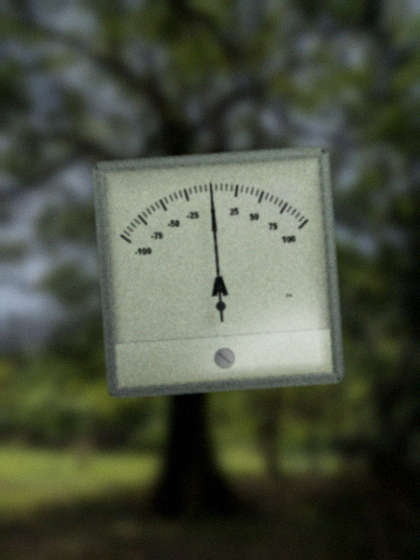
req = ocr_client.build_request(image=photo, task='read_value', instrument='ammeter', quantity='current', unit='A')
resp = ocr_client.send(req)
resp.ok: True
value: 0 A
